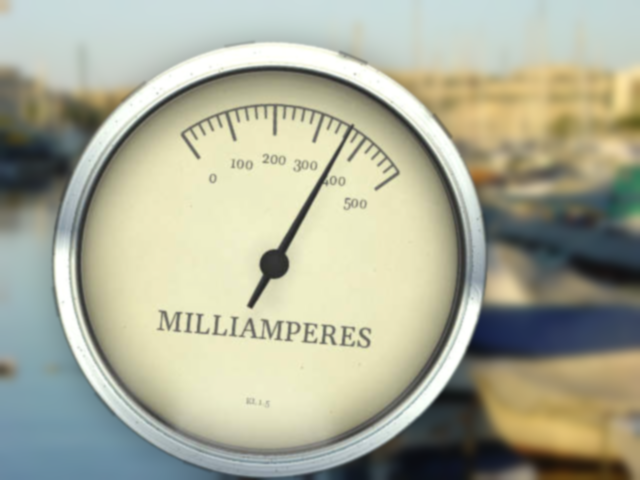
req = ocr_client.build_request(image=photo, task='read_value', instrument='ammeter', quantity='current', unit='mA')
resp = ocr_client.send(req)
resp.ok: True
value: 360 mA
